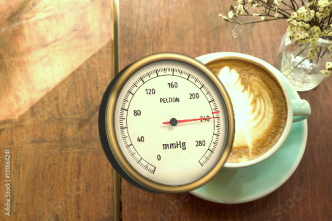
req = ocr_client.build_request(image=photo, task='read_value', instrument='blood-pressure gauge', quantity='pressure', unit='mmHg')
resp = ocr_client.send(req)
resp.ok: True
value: 240 mmHg
